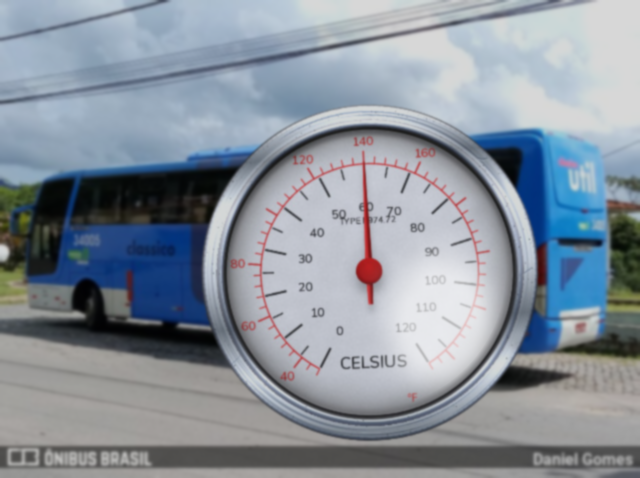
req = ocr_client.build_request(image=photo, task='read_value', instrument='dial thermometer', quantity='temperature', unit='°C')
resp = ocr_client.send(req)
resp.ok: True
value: 60 °C
